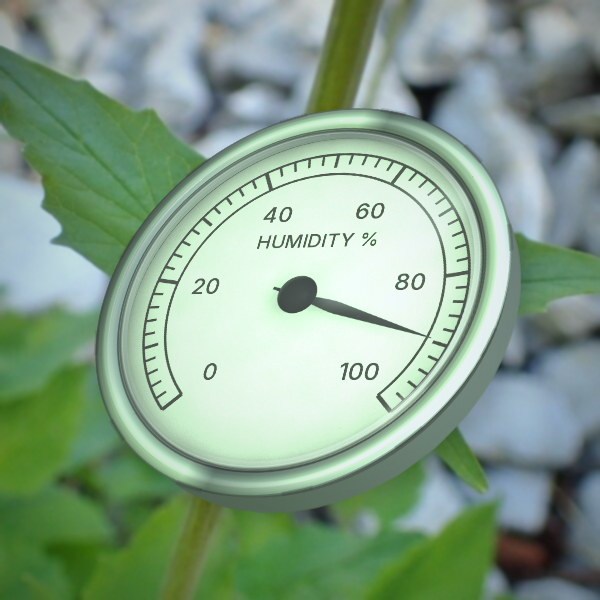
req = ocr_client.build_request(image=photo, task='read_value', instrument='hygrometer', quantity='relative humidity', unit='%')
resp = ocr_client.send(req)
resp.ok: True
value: 90 %
